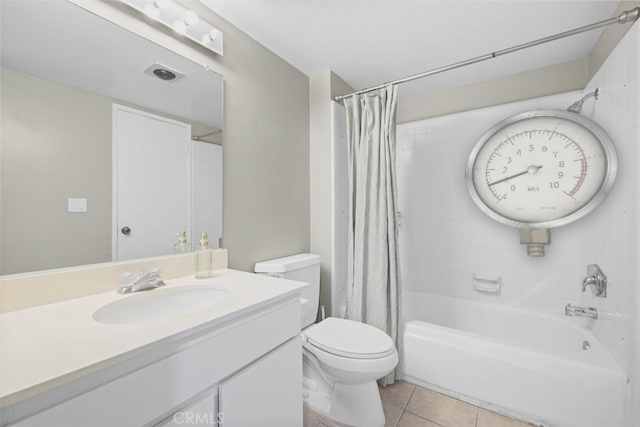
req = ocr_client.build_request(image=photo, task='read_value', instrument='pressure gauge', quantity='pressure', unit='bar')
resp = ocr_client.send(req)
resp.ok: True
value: 1 bar
